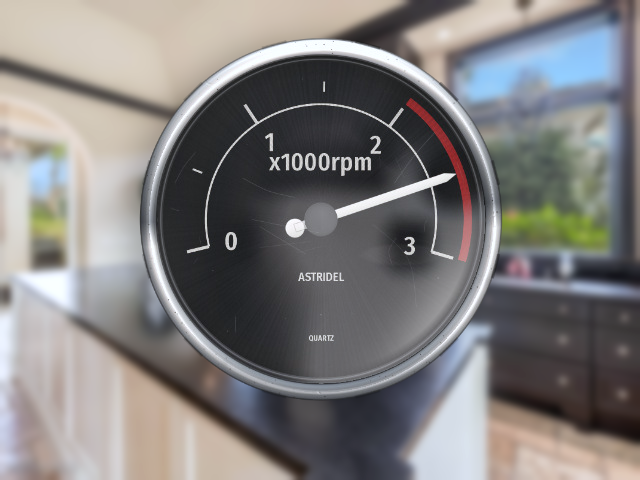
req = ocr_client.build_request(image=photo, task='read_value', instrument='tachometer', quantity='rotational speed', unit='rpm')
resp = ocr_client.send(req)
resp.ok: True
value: 2500 rpm
